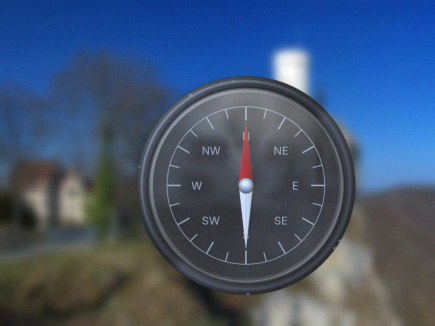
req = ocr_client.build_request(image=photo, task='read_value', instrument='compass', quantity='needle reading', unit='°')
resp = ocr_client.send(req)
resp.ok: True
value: 0 °
